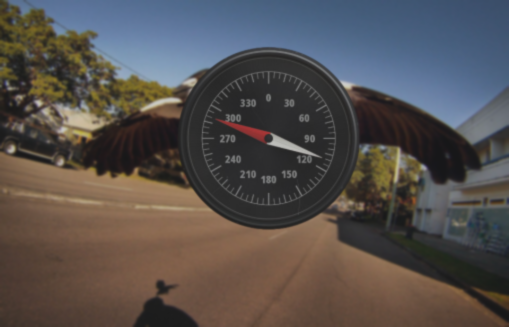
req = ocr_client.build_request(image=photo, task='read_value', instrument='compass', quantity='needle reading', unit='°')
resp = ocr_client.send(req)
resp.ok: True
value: 290 °
